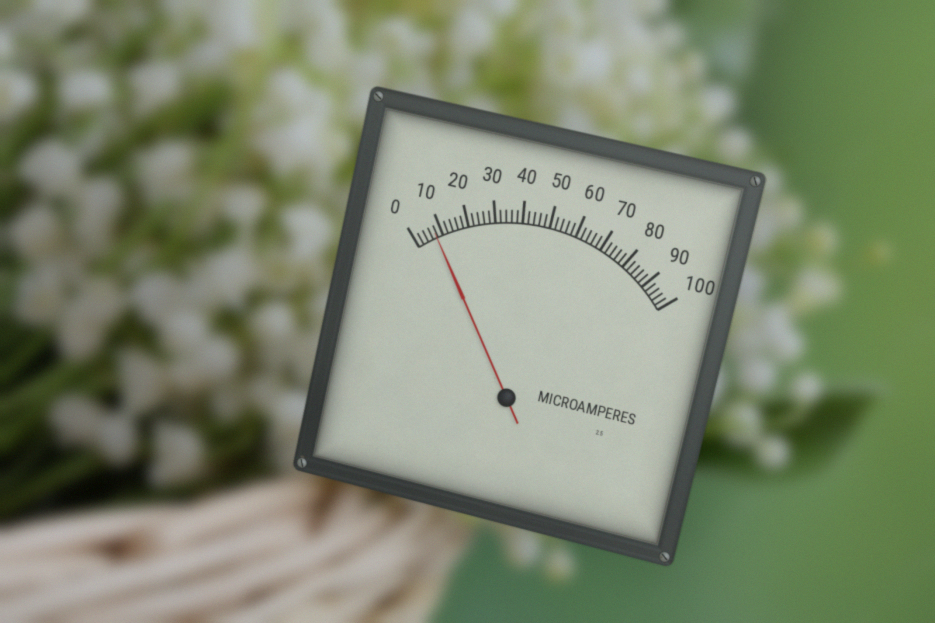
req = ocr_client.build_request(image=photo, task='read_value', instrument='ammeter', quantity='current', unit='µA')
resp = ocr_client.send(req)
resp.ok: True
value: 8 µA
